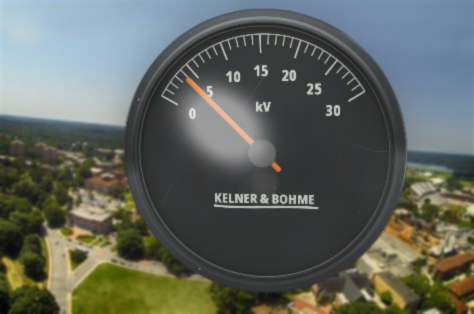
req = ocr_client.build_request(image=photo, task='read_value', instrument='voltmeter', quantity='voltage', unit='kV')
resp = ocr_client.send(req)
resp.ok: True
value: 4 kV
